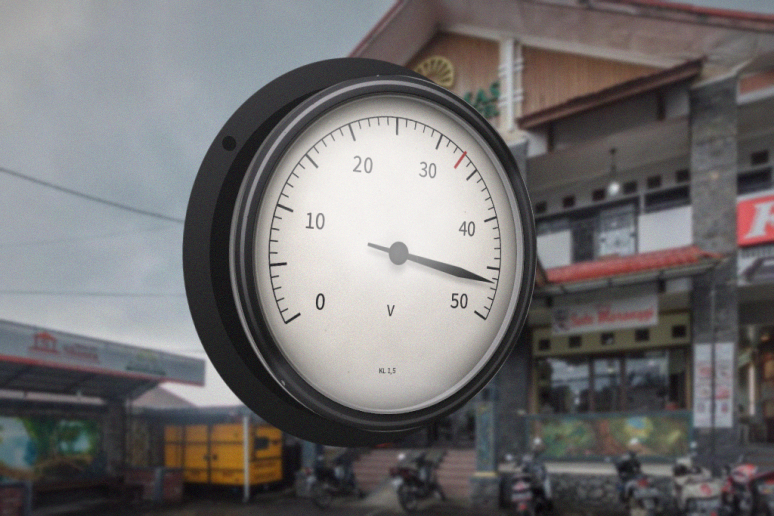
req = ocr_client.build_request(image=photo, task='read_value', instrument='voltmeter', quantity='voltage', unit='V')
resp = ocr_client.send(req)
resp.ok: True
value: 46.5 V
